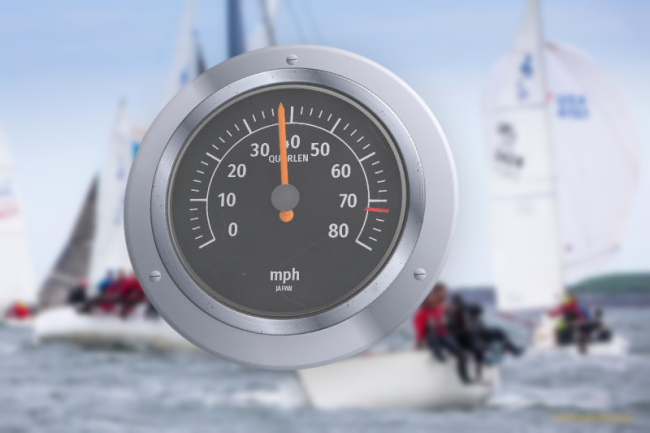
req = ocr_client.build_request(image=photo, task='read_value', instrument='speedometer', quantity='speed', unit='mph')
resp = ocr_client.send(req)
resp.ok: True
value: 38 mph
